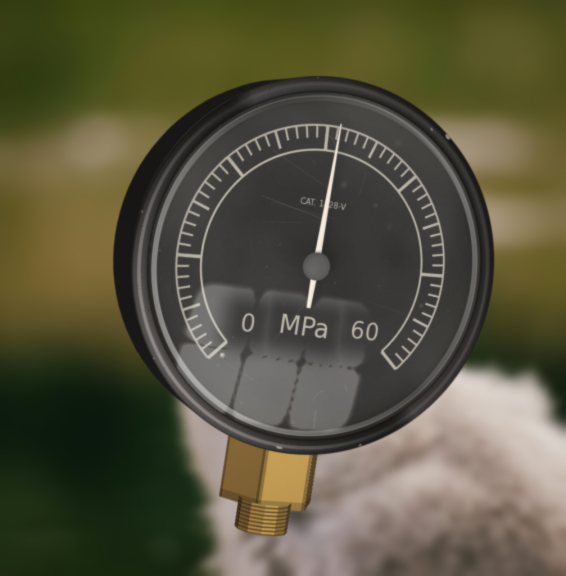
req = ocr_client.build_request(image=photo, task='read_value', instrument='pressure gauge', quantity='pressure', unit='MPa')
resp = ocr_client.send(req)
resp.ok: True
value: 31 MPa
